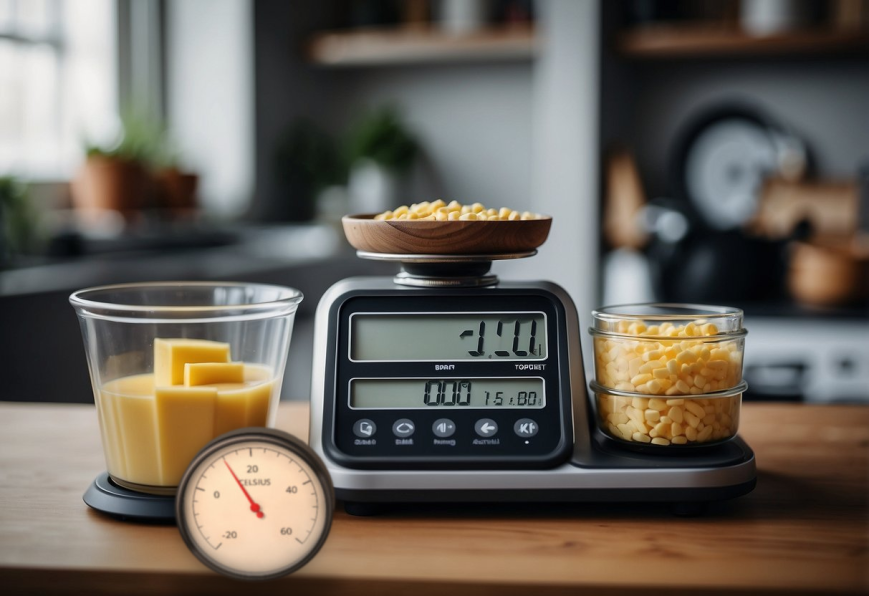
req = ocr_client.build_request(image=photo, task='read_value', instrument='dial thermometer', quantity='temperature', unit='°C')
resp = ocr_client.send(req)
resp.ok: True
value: 12 °C
